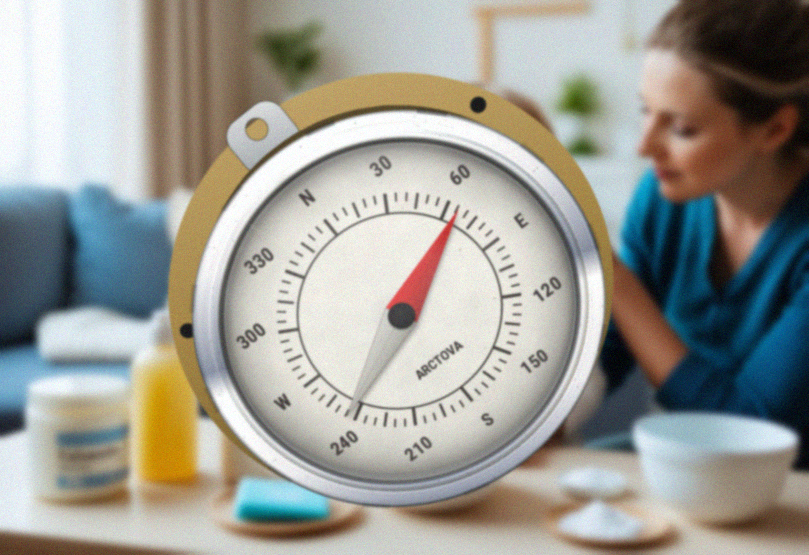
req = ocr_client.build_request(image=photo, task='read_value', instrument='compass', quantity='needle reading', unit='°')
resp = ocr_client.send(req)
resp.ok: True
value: 65 °
